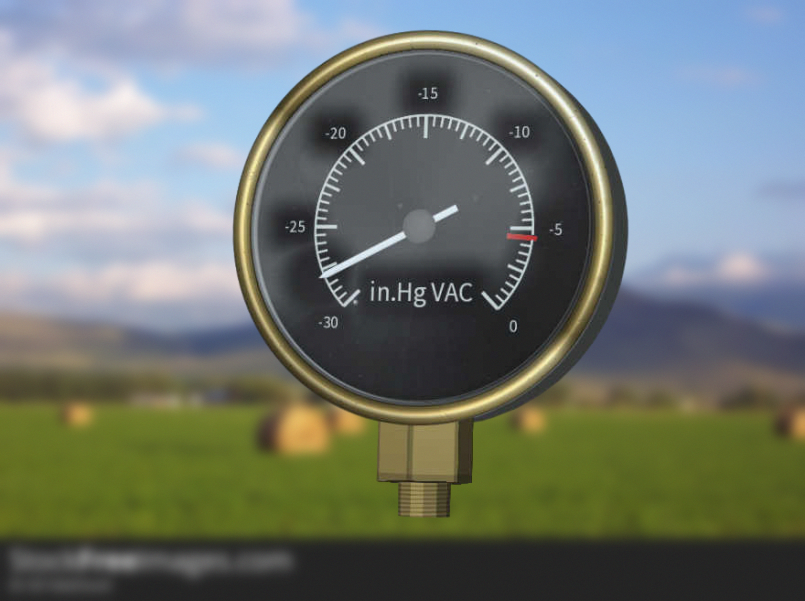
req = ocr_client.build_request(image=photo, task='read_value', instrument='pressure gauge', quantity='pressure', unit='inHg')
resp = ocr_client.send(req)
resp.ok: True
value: -28 inHg
